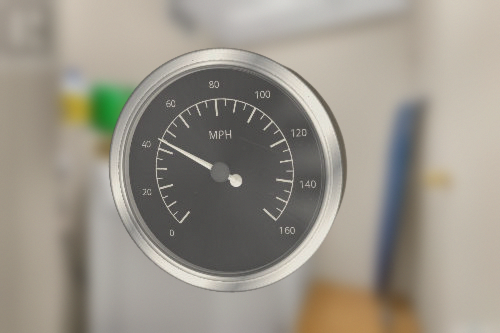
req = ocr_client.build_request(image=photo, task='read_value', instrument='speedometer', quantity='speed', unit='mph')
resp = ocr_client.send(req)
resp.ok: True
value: 45 mph
